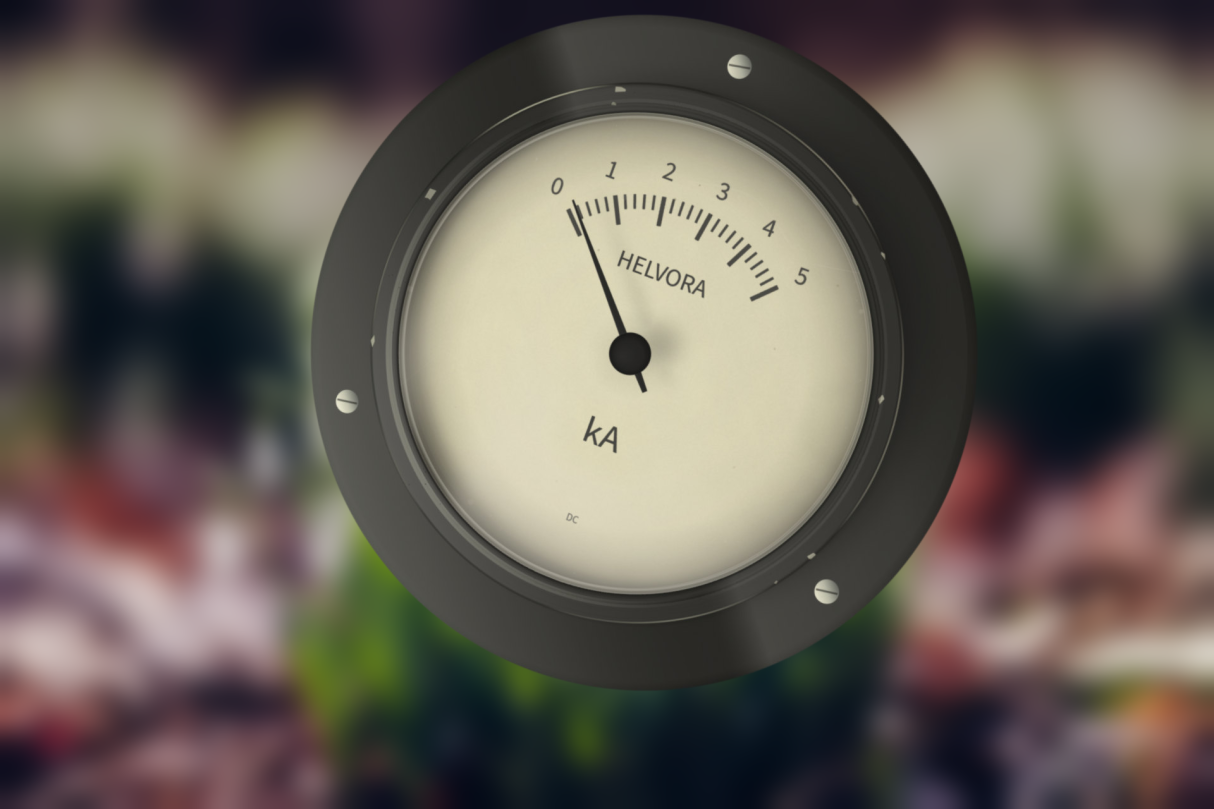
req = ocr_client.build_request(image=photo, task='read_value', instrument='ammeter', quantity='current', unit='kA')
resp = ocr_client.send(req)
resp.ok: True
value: 0.2 kA
